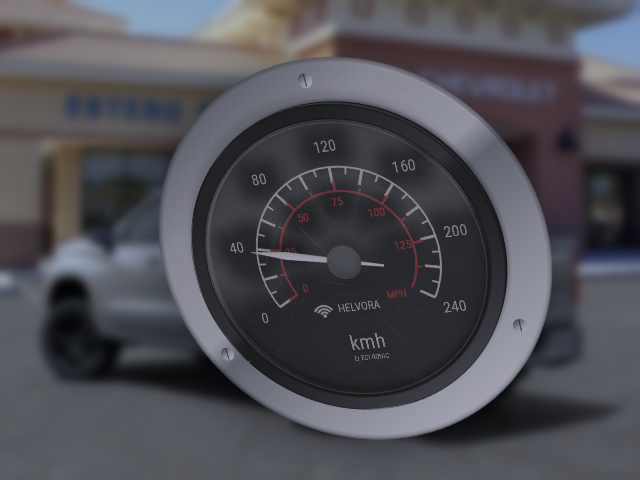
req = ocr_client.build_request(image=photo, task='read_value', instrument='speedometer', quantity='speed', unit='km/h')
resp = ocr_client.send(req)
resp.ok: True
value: 40 km/h
